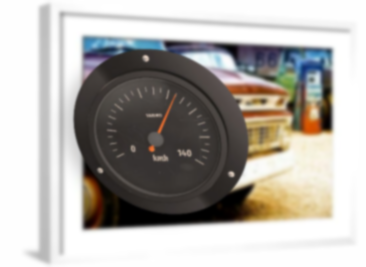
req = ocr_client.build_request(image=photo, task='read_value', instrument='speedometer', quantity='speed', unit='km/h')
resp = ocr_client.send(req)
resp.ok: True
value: 85 km/h
